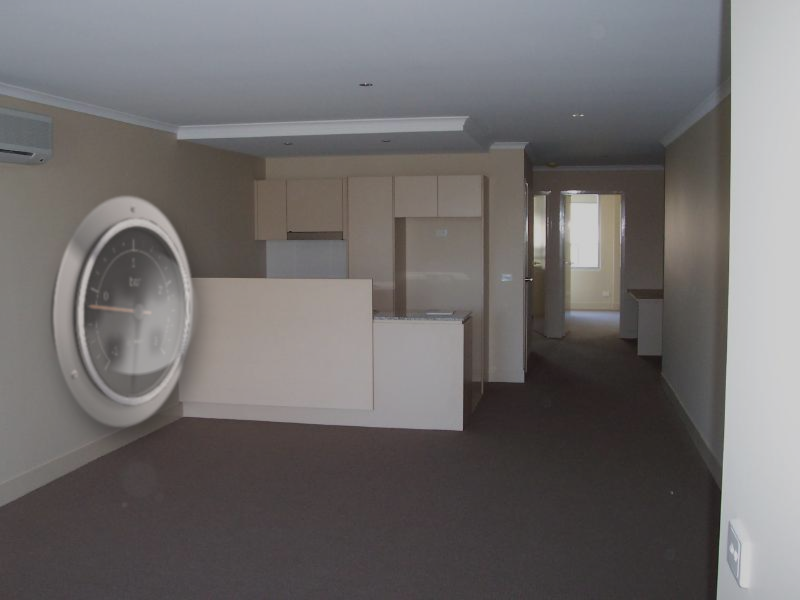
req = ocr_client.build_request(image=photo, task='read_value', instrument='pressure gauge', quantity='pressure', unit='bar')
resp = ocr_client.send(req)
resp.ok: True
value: -0.2 bar
